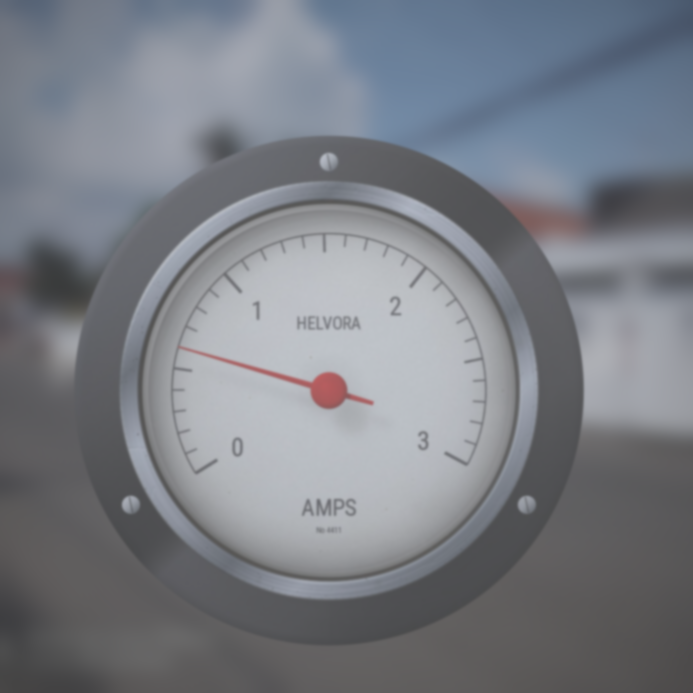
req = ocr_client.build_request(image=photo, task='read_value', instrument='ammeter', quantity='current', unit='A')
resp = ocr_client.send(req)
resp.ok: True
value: 0.6 A
